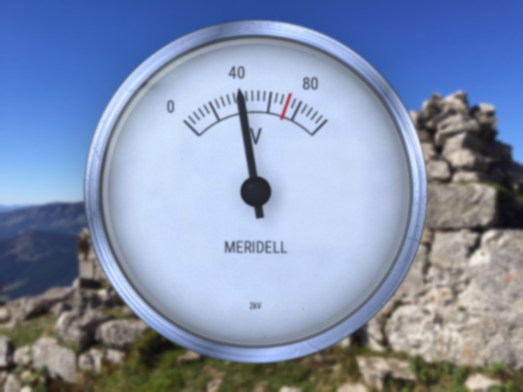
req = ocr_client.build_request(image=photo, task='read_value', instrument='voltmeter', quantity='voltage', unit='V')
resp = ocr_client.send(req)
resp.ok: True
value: 40 V
